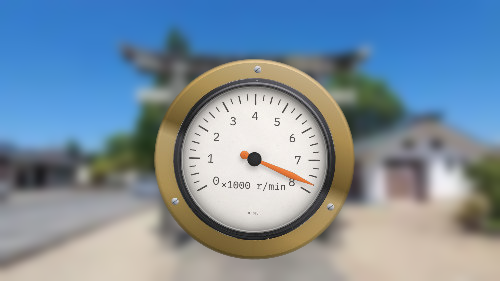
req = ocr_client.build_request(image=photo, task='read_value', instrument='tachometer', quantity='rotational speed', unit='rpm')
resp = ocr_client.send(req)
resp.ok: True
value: 7750 rpm
